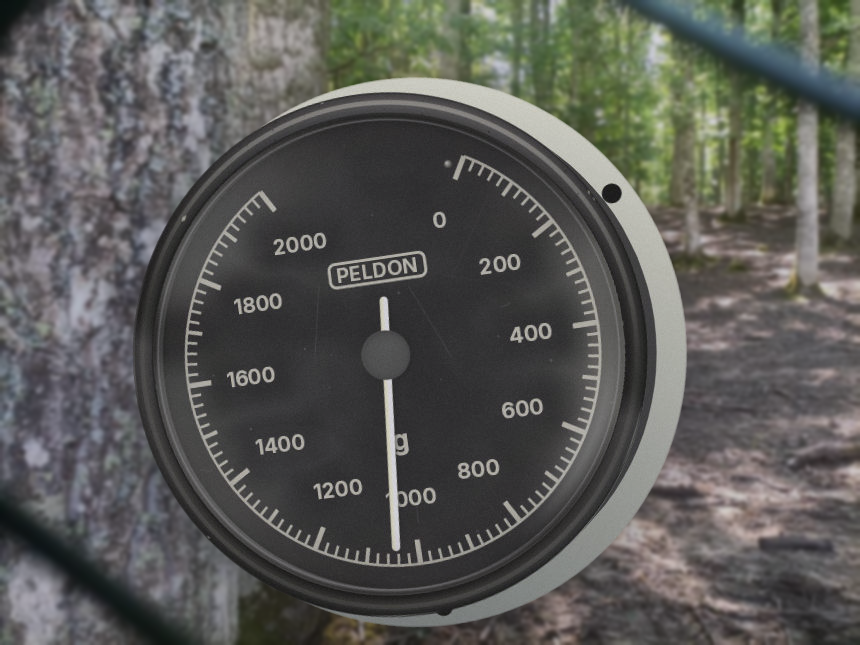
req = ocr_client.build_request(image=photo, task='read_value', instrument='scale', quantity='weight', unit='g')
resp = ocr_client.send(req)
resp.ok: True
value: 1040 g
